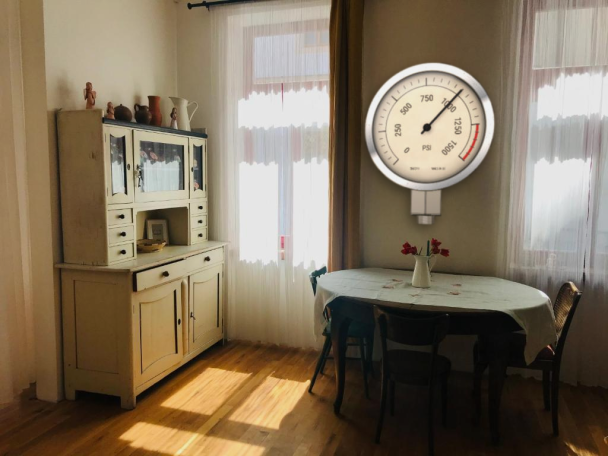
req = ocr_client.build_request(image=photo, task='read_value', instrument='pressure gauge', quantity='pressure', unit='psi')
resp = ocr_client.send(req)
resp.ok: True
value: 1000 psi
